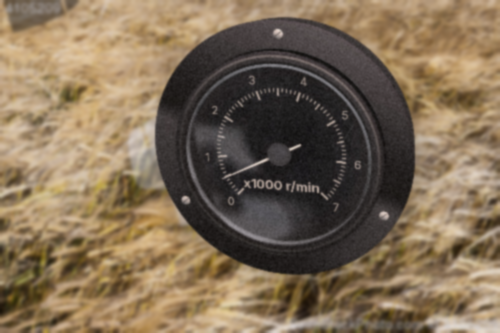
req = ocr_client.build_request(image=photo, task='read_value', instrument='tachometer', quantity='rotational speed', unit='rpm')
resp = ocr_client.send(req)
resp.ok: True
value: 500 rpm
